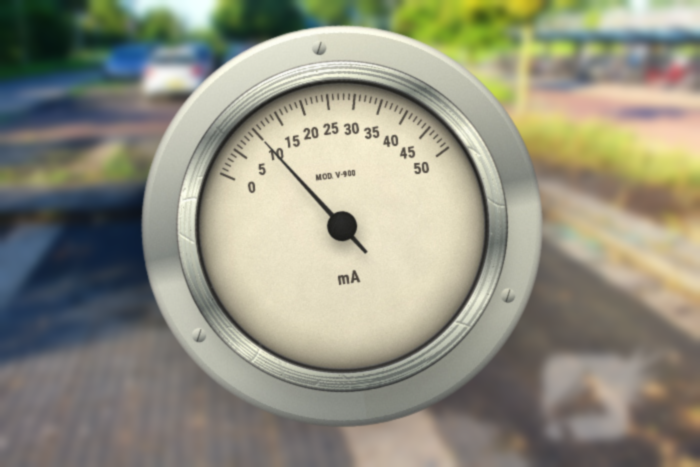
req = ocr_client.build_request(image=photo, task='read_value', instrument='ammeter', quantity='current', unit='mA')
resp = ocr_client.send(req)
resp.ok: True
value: 10 mA
